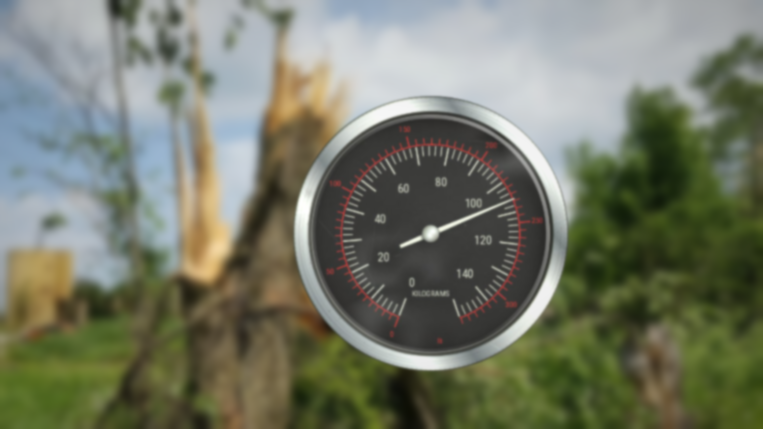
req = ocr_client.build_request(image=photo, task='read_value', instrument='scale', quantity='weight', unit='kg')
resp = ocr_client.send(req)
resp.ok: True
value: 106 kg
